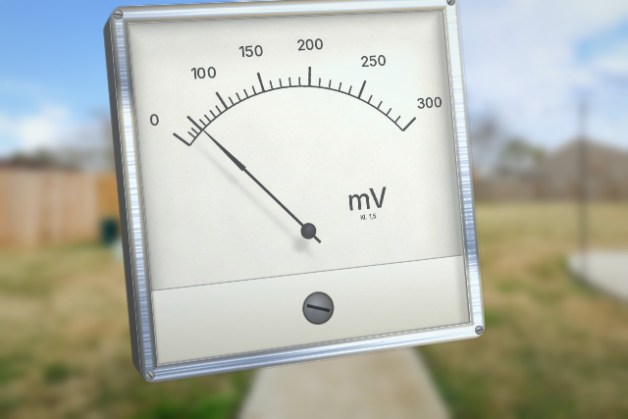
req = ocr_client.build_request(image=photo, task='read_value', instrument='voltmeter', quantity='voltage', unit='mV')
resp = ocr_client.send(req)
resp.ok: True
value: 50 mV
